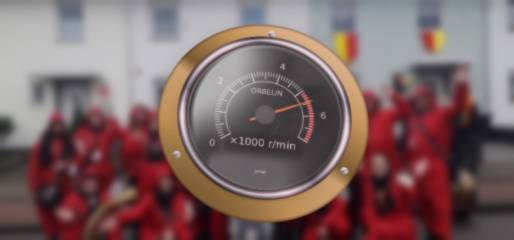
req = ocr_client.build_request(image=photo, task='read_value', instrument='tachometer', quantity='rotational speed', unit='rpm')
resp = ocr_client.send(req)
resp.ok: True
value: 5500 rpm
